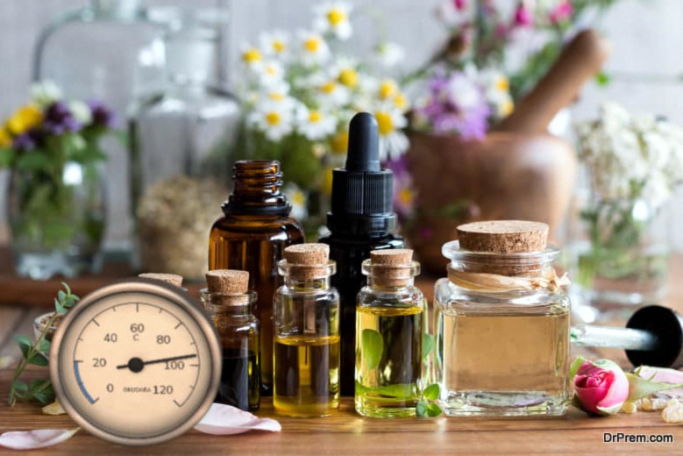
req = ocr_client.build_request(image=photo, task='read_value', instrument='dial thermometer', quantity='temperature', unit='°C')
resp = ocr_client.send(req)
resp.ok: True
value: 95 °C
